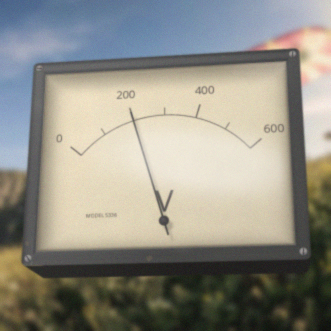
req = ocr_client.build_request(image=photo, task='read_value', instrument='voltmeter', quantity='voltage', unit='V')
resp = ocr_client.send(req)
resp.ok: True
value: 200 V
